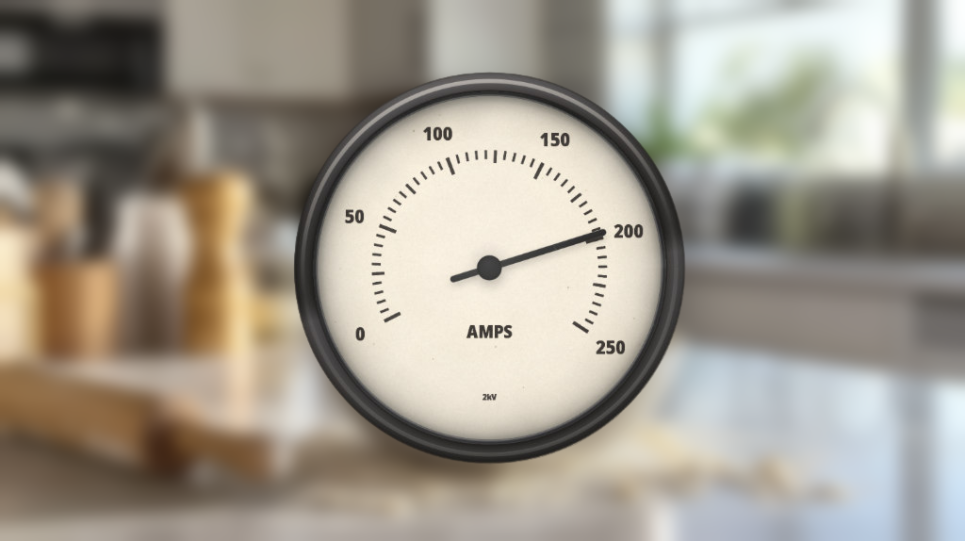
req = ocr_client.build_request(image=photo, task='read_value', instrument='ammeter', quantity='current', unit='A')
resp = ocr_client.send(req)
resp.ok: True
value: 197.5 A
